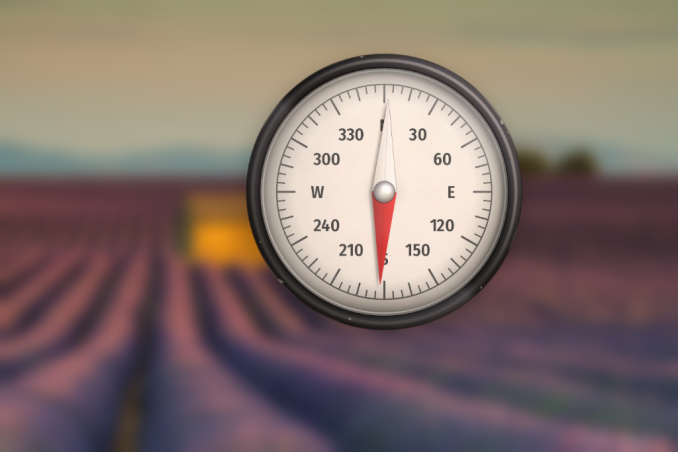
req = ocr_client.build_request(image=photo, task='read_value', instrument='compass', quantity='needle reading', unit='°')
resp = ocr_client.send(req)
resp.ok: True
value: 182.5 °
